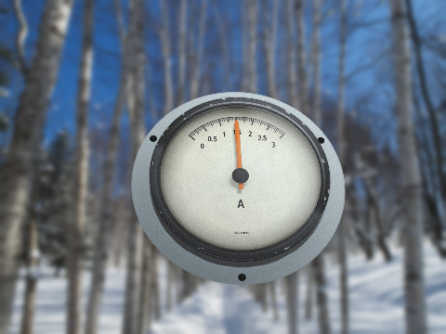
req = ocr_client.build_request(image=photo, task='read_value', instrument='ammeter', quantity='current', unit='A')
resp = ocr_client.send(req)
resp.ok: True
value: 1.5 A
